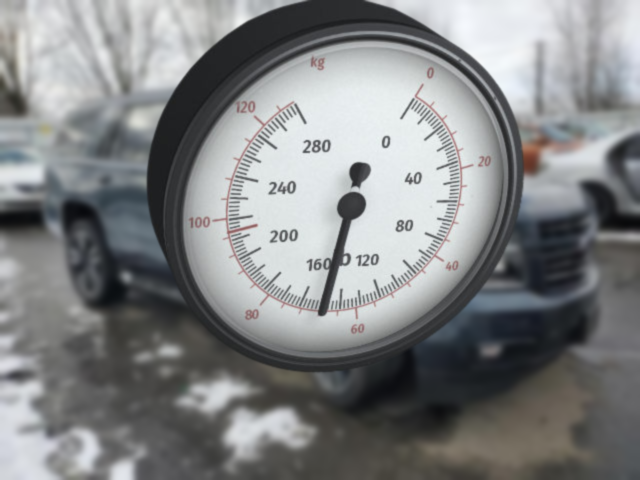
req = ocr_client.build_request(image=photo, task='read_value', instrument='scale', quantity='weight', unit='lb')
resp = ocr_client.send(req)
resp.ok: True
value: 150 lb
